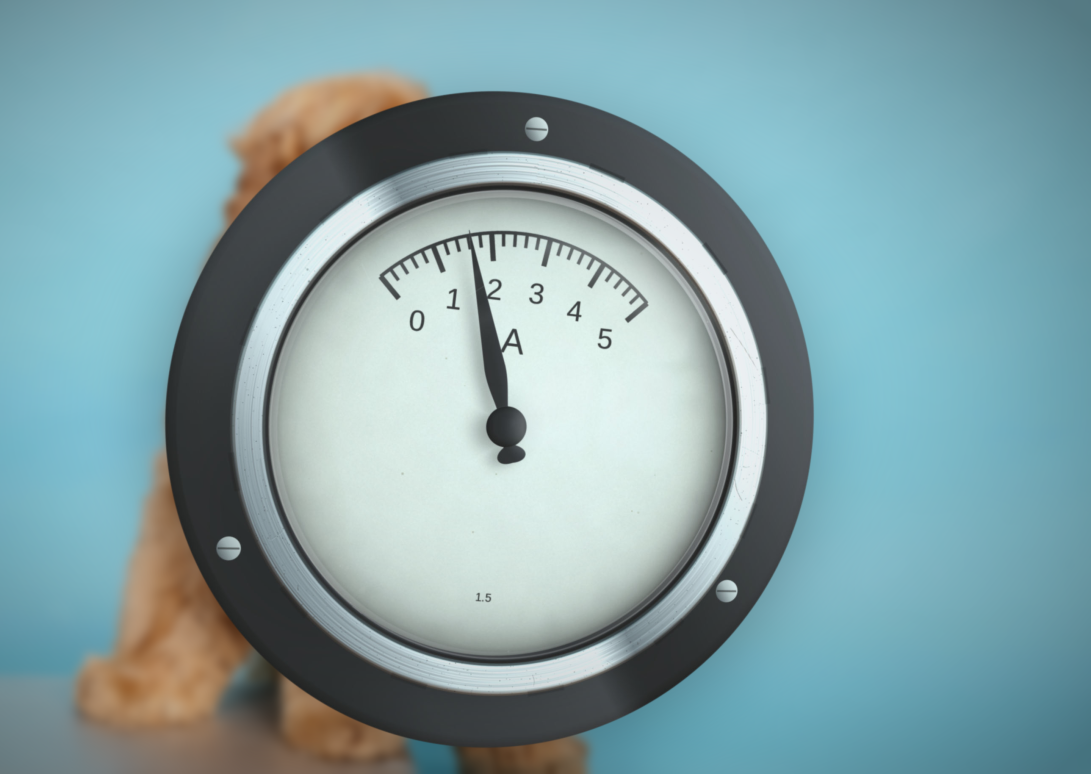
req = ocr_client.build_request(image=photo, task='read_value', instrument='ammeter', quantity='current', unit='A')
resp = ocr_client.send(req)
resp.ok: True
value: 1.6 A
